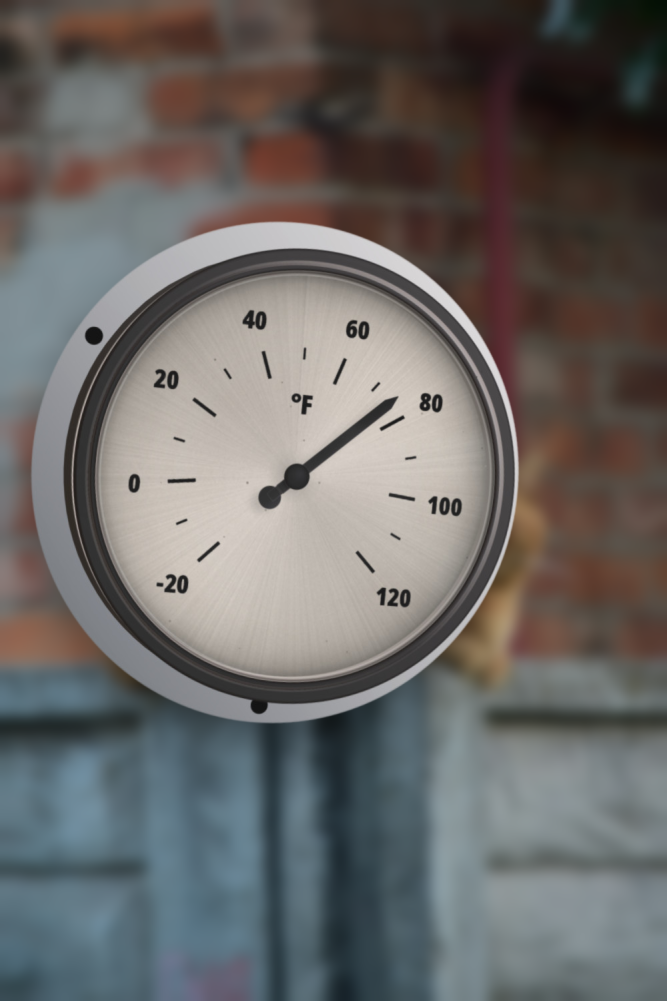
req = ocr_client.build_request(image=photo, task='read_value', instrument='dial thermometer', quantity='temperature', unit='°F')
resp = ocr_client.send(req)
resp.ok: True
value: 75 °F
